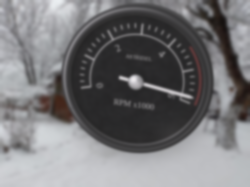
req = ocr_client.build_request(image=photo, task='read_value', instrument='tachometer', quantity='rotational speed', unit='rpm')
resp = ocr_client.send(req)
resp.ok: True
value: 5800 rpm
